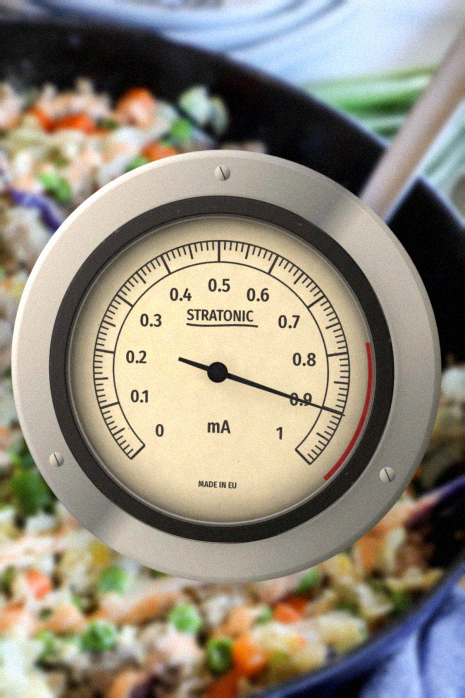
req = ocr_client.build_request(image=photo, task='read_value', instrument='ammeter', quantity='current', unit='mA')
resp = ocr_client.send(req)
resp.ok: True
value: 0.9 mA
